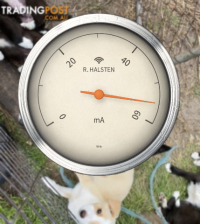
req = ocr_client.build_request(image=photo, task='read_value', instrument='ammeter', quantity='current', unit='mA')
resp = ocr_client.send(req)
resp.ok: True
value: 55 mA
